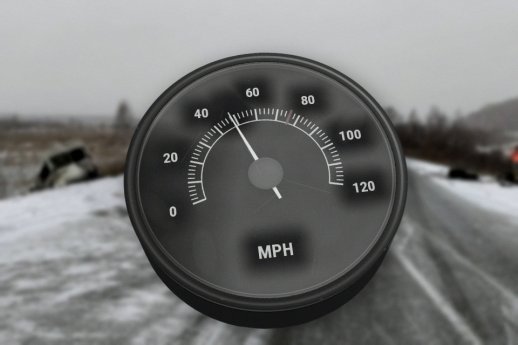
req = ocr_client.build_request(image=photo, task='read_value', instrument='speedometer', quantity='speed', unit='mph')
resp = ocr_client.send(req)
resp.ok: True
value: 48 mph
